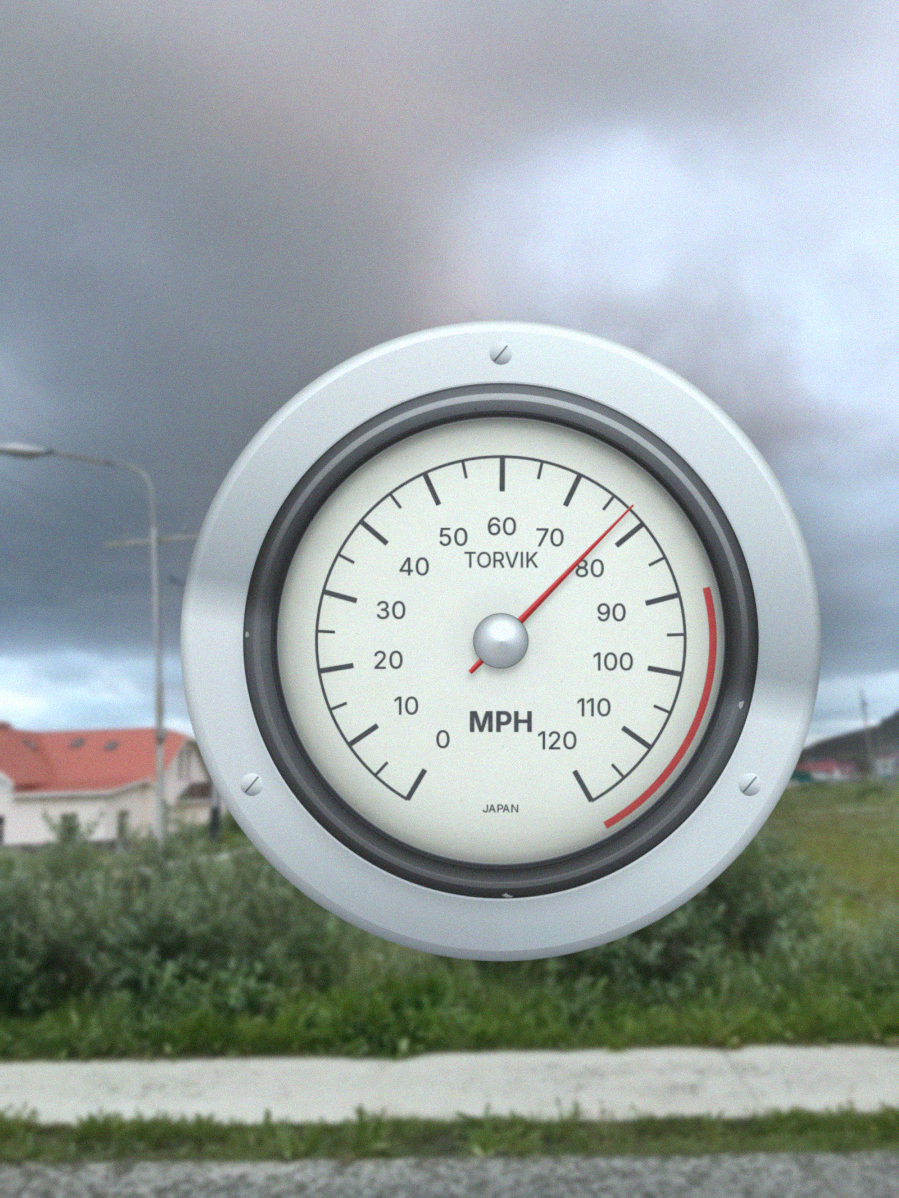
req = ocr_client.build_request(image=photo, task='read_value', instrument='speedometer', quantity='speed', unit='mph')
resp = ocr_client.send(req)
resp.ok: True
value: 77.5 mph
